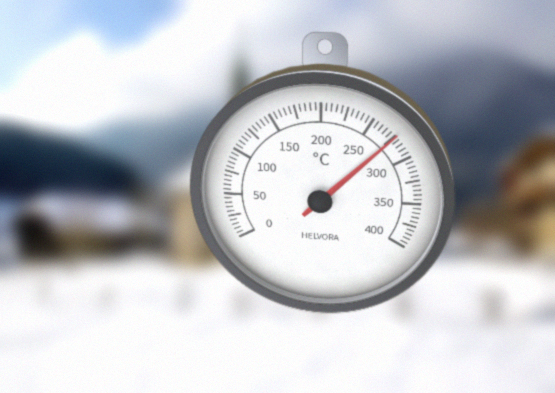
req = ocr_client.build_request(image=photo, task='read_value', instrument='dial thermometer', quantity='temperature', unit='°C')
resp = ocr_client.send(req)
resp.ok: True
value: 275 °C
